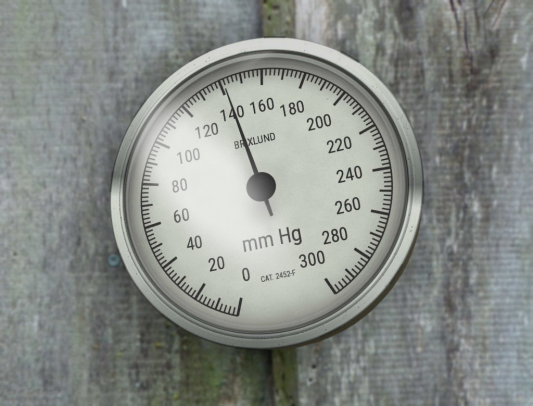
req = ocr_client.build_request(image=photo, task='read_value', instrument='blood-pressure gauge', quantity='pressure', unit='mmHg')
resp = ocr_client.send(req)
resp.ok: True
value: 142 mmHg
